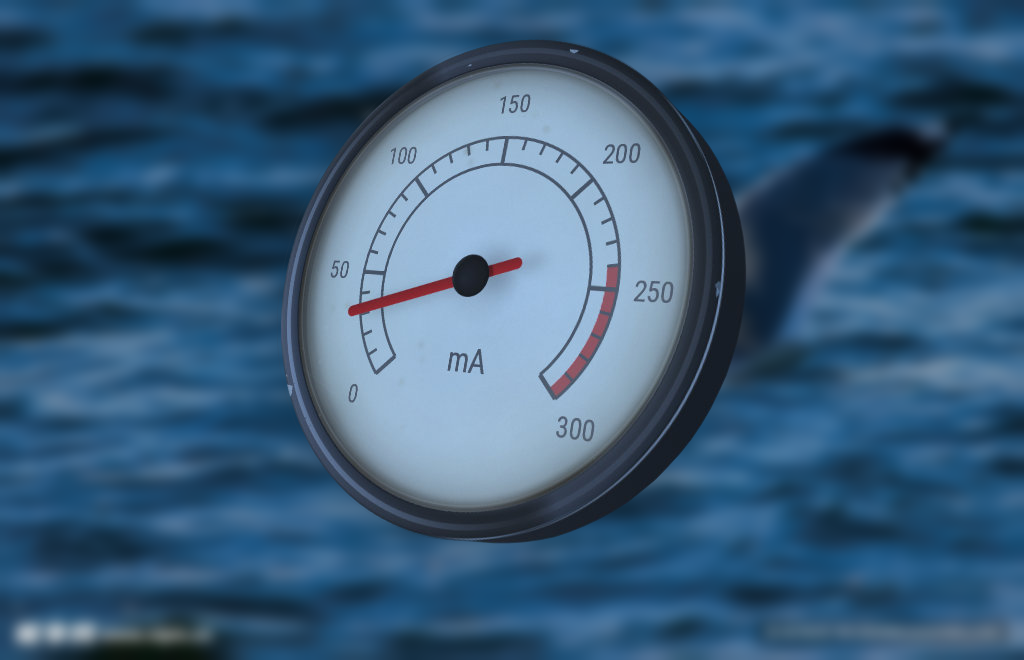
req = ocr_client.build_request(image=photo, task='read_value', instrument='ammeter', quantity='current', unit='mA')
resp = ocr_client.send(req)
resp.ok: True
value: 30 mA
